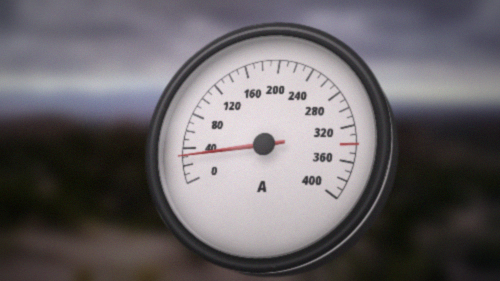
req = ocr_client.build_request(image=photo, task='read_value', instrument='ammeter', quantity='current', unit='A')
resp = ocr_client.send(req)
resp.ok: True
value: 30 A
